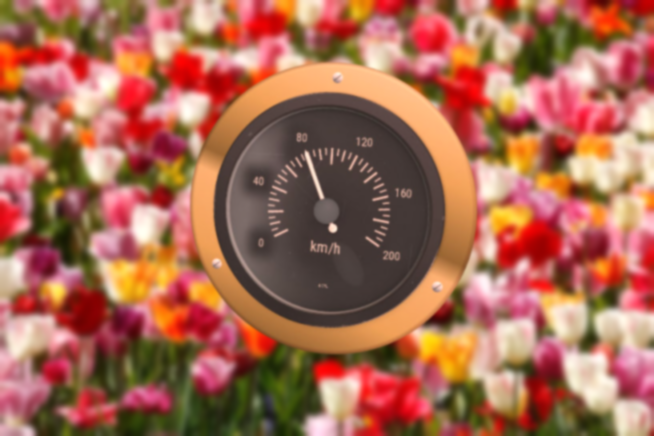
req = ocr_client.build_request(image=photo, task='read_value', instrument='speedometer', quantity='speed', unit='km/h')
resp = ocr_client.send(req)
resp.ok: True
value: 80 km/h
